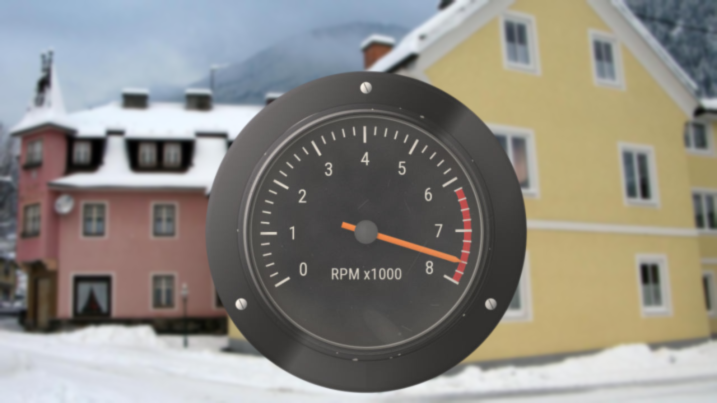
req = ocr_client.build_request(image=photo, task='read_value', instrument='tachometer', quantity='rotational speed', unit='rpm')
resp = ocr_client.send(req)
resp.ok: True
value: 7600 rpm
